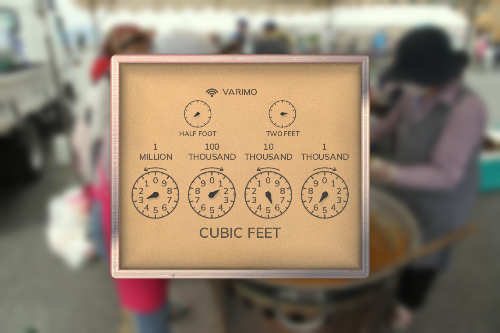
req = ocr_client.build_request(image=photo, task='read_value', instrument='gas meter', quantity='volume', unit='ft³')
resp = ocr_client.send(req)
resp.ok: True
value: 315600 ft³
